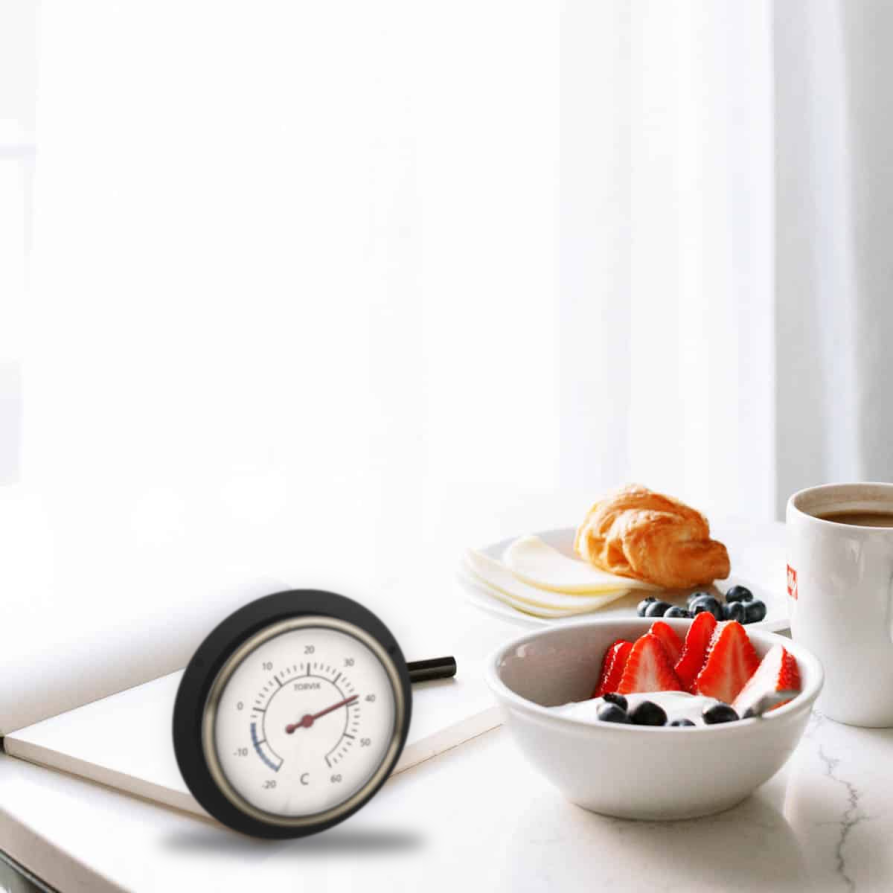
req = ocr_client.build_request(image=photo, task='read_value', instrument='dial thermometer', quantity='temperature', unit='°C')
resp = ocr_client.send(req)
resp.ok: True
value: 38 °C
